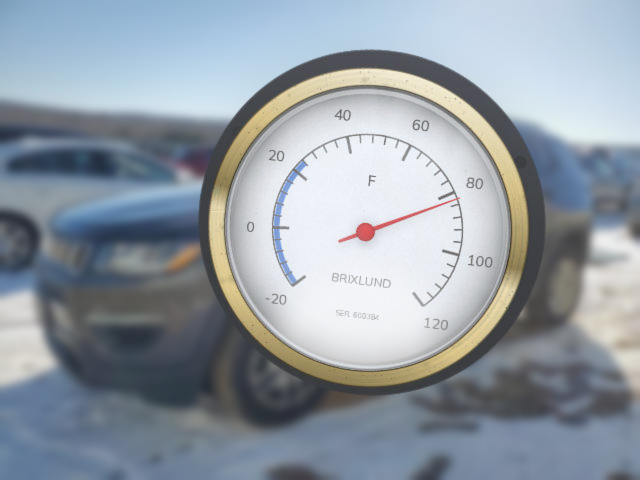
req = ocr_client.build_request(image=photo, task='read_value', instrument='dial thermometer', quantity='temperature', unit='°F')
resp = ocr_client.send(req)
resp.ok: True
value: 82 °F
